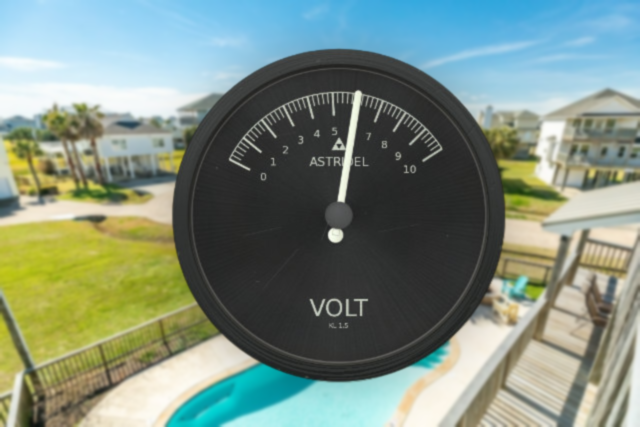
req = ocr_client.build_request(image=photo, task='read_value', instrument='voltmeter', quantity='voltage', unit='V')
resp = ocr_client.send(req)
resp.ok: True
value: 6 V
